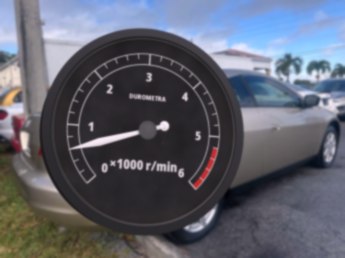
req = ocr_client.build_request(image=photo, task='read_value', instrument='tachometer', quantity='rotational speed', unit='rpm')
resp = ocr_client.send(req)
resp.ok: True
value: 600 rpm
